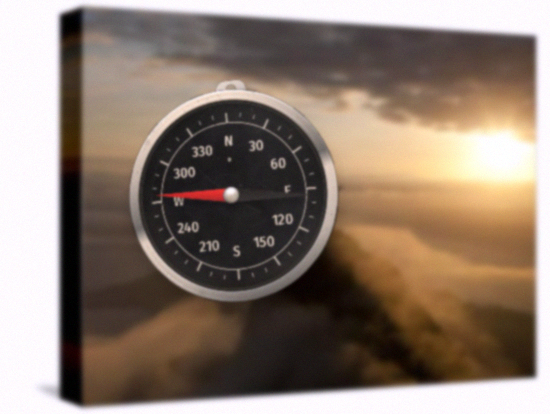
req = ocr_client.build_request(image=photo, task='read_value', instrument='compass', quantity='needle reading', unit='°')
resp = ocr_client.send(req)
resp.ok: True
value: 275 °
